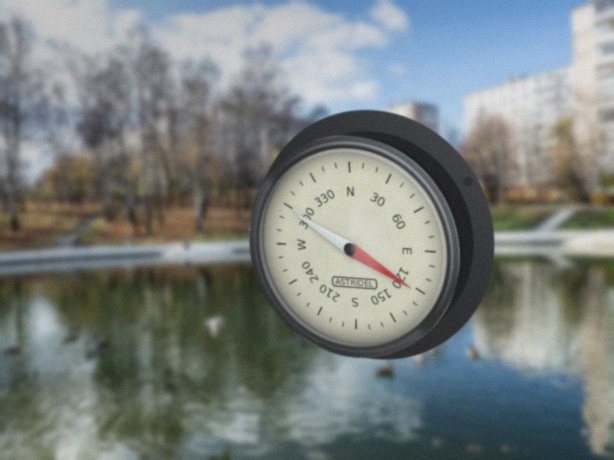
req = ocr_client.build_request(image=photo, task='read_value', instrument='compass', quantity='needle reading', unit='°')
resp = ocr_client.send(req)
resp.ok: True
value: 120 °
